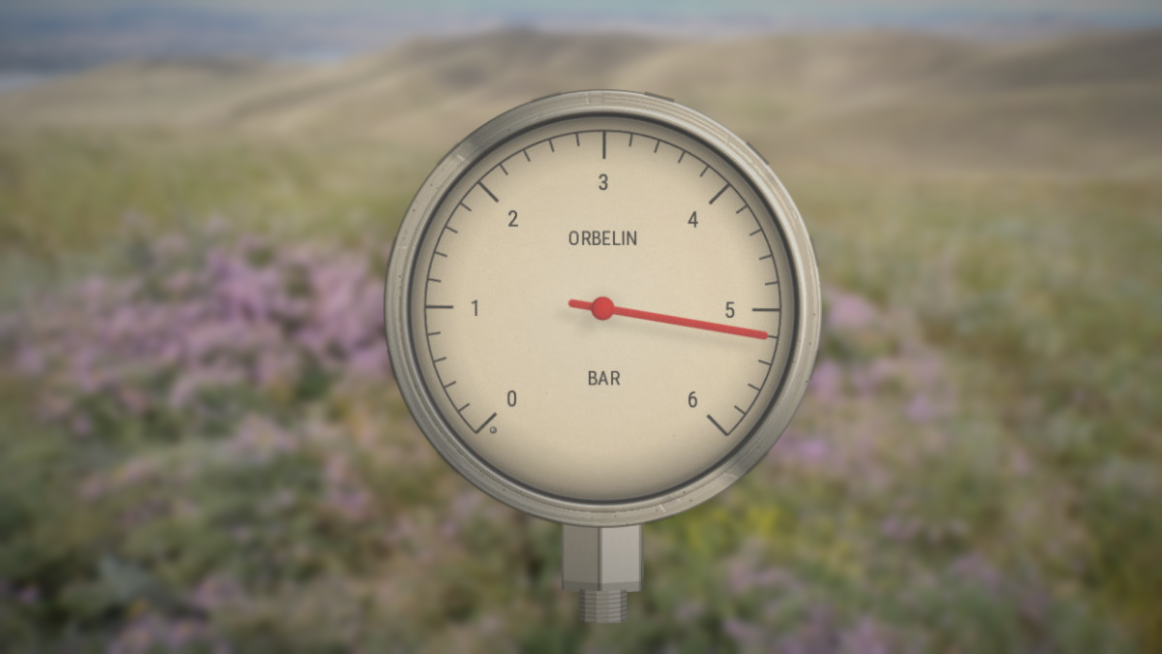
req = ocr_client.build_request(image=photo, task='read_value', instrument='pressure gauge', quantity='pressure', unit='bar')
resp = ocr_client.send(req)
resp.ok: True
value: 5.2 bar
